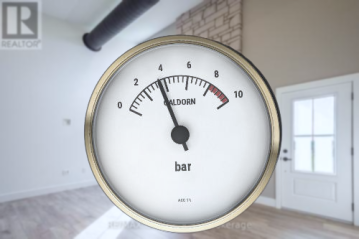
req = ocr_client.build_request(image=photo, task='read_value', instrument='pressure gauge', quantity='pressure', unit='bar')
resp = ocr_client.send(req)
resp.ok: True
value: 3.6 bar
